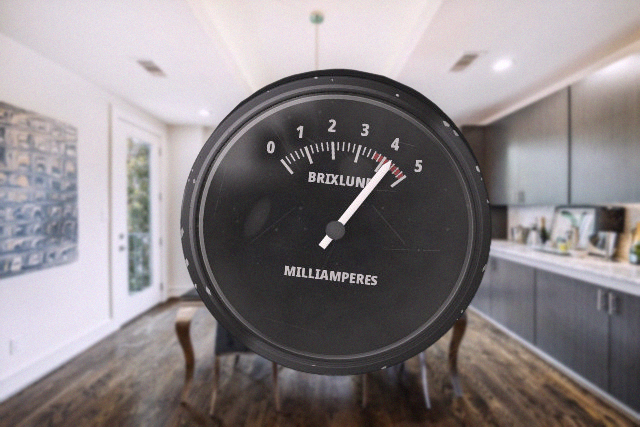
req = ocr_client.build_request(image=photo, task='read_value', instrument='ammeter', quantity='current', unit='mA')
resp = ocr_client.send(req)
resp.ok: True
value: 4.2 mA
